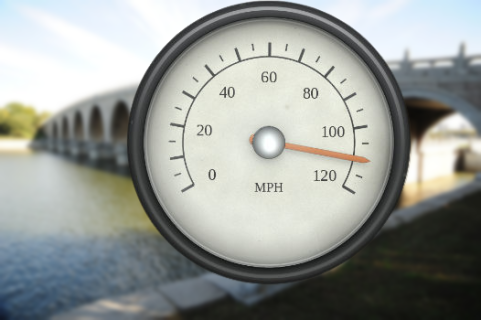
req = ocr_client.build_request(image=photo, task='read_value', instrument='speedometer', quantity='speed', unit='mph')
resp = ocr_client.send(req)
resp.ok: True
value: 110 mph
